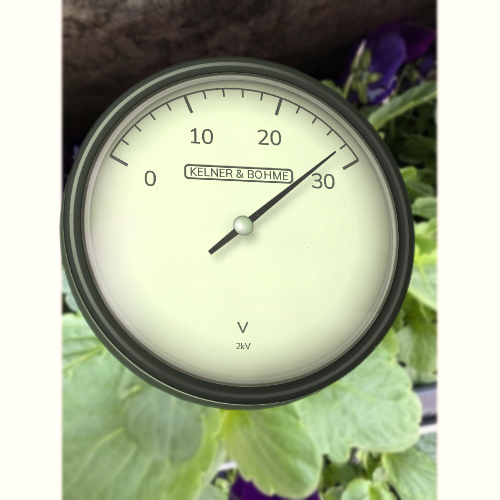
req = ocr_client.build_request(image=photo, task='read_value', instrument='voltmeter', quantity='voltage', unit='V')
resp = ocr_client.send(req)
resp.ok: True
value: 28 V
